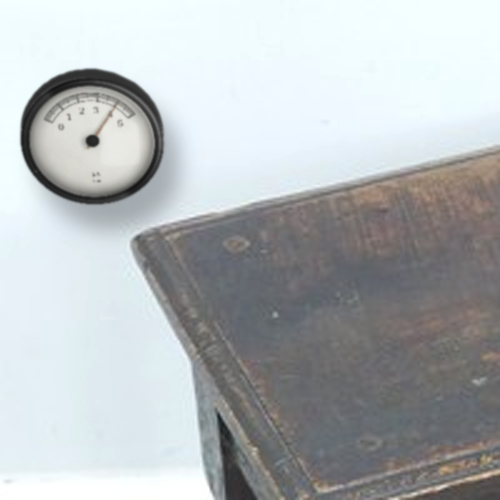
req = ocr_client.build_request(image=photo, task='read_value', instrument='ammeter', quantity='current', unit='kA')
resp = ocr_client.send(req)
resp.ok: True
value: 4 kA
